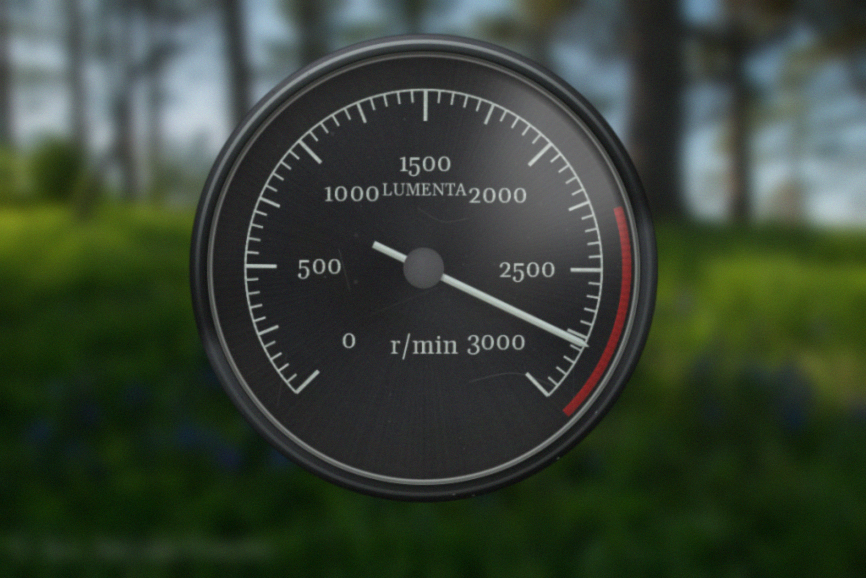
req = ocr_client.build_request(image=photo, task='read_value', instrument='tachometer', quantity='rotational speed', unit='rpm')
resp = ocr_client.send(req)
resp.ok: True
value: 2775 rpm
